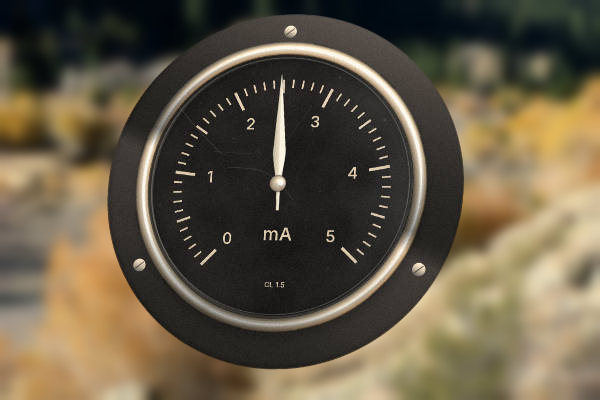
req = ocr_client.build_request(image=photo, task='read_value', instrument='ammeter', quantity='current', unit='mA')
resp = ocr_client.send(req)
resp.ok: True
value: 2.5 mA
